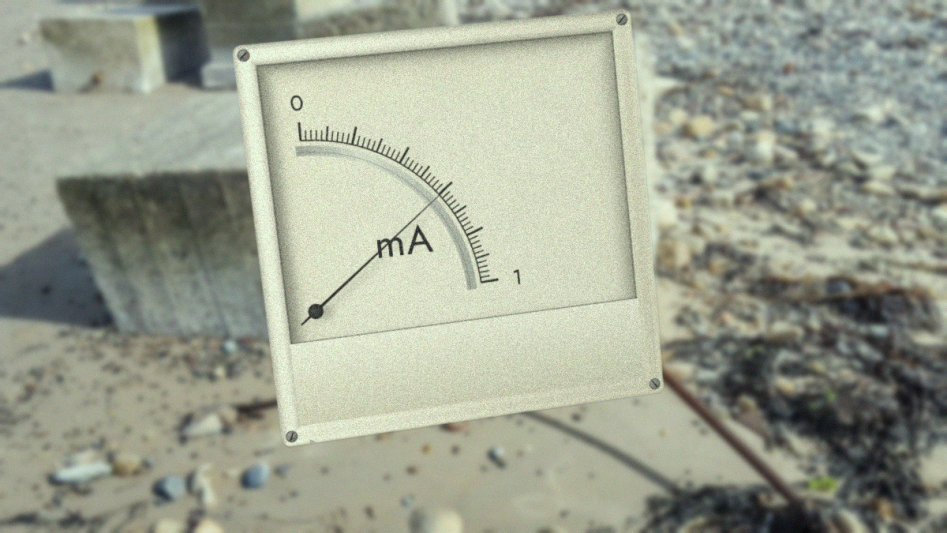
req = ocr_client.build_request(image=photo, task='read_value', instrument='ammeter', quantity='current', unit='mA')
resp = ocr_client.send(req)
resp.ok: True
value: 0.6 mA
